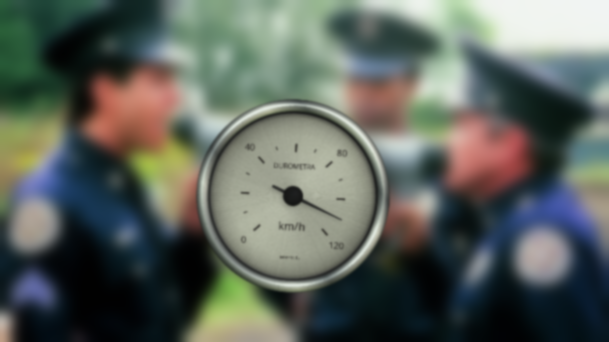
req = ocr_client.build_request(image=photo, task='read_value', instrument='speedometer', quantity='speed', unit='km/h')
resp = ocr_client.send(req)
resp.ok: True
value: 110 km/h
